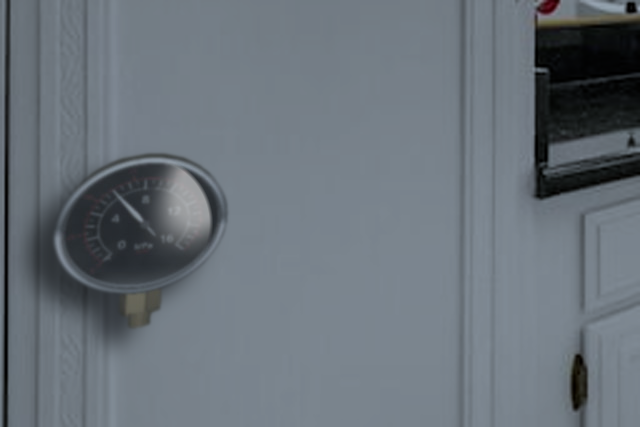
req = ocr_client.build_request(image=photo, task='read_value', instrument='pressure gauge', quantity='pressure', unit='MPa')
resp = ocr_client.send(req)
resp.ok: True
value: 6 MPa
